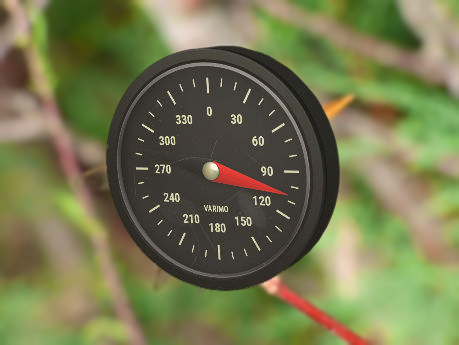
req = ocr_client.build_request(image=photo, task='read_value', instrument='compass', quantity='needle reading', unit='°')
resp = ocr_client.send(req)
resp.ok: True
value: 105 °
